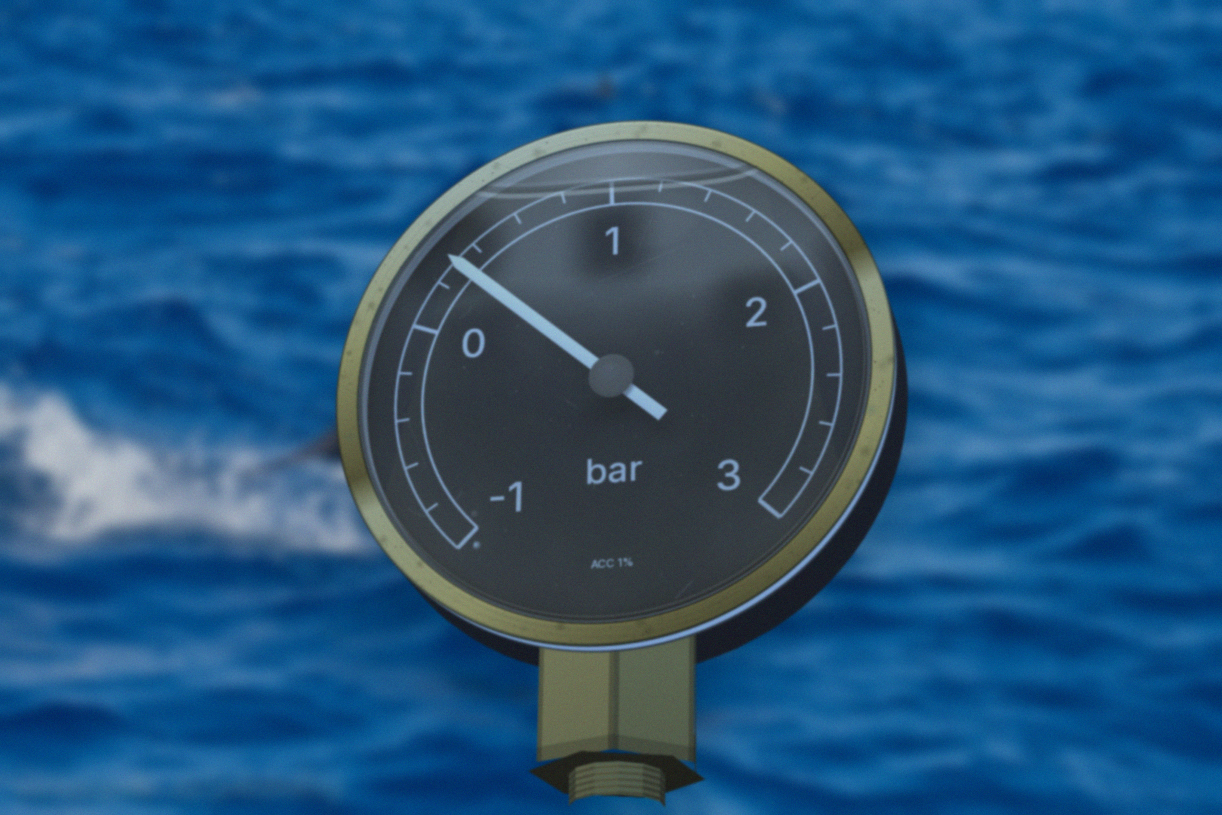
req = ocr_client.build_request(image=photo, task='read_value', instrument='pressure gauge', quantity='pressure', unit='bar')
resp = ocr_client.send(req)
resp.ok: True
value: 0.3 bar
